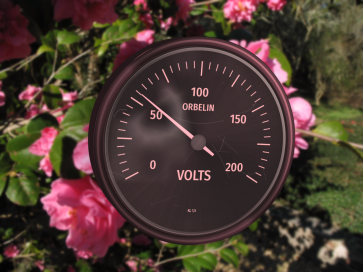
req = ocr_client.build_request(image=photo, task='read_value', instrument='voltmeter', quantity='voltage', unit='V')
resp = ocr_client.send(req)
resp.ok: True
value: 55 V
